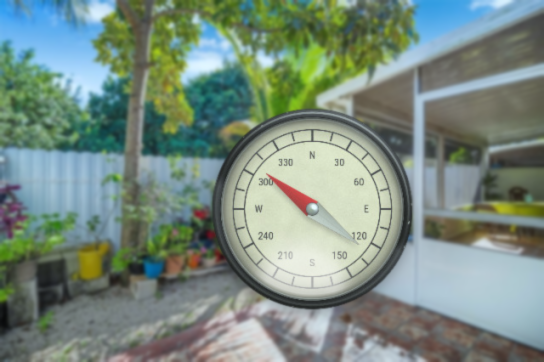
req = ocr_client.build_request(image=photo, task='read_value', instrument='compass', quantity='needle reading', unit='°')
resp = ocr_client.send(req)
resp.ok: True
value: 307.5 °
